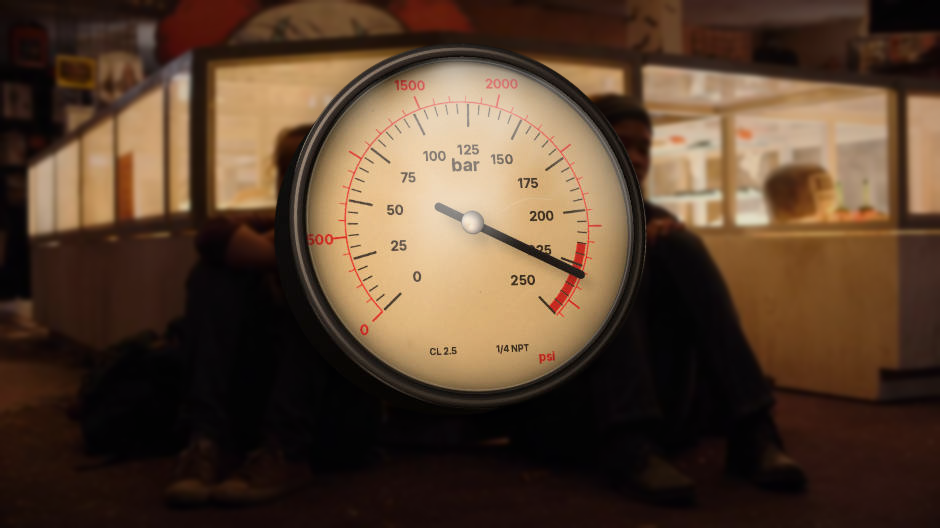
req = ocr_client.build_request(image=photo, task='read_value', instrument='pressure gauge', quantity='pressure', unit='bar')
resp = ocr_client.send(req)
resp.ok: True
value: 230 bar
